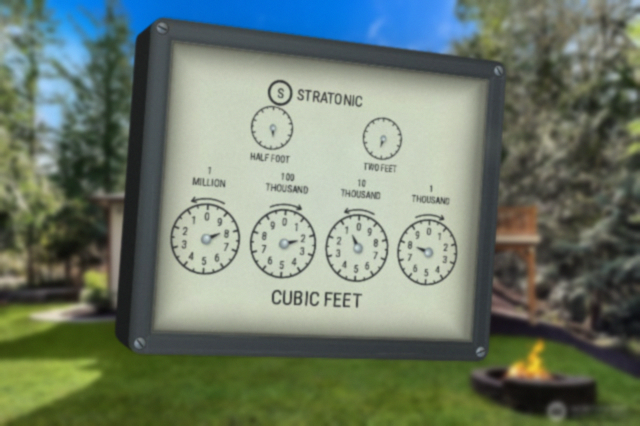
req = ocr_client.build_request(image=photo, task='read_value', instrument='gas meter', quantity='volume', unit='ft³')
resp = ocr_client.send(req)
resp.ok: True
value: 820800 ft³
